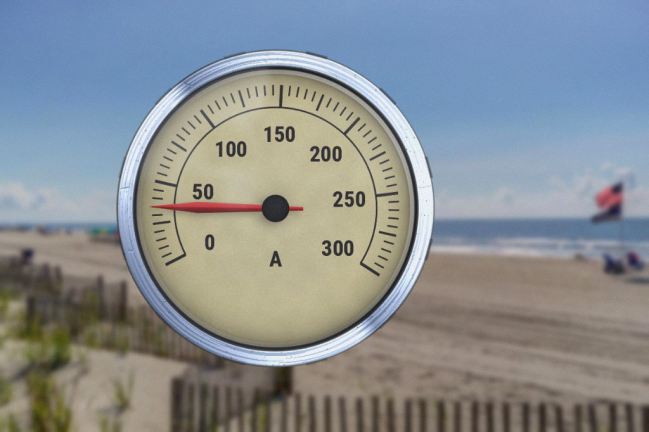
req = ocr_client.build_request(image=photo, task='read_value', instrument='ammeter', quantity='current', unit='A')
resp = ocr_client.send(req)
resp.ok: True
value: 35 A
